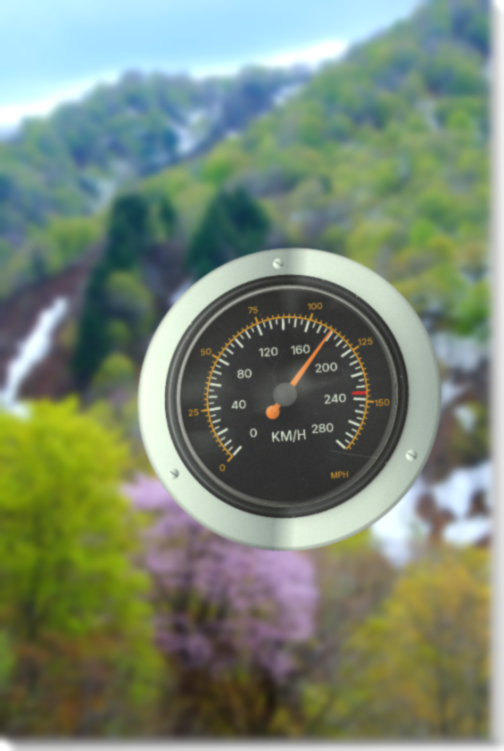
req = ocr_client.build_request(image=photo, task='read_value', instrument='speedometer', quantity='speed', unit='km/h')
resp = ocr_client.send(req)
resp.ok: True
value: 180 km/h
